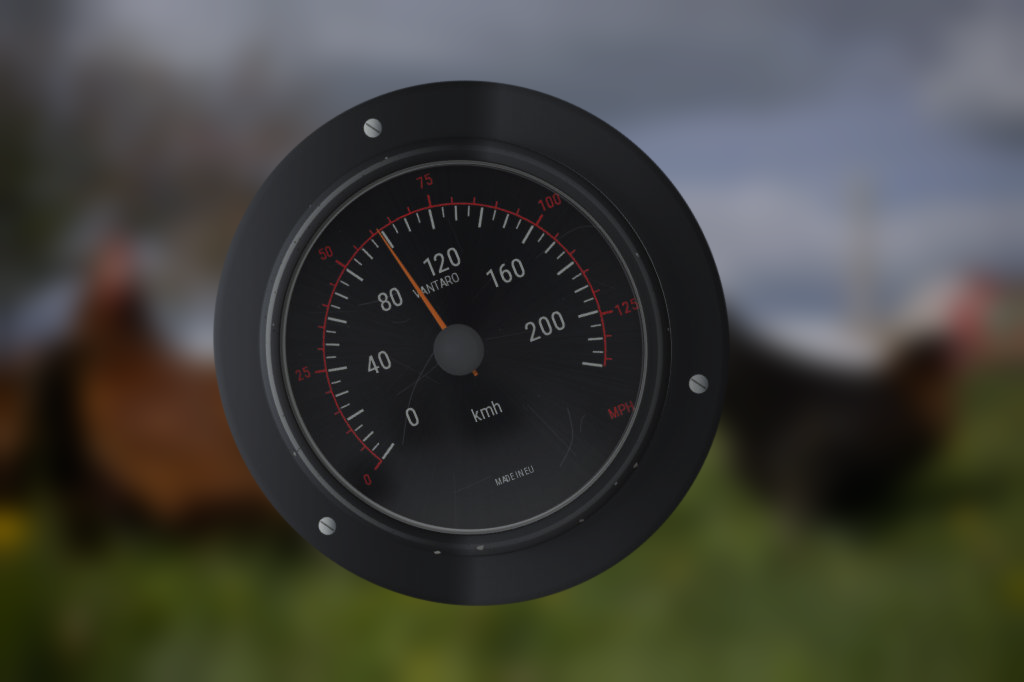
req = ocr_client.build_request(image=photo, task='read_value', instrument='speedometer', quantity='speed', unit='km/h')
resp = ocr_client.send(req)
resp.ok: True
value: 100 km/h
